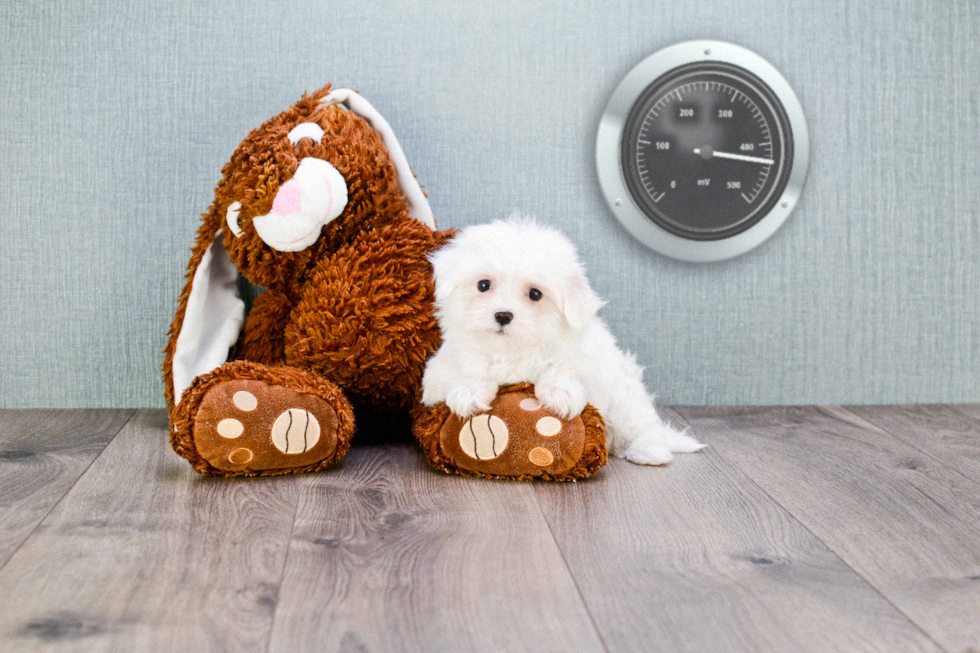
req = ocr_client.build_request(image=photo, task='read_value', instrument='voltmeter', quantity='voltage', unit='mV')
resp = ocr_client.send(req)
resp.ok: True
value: 430 mV
